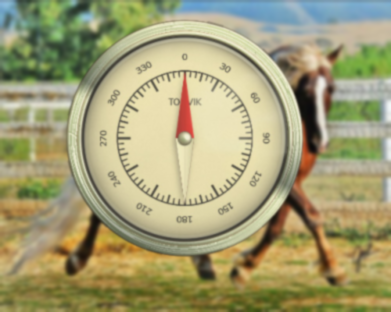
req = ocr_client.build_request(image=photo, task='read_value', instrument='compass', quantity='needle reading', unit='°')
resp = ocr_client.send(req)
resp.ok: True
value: 0 °
